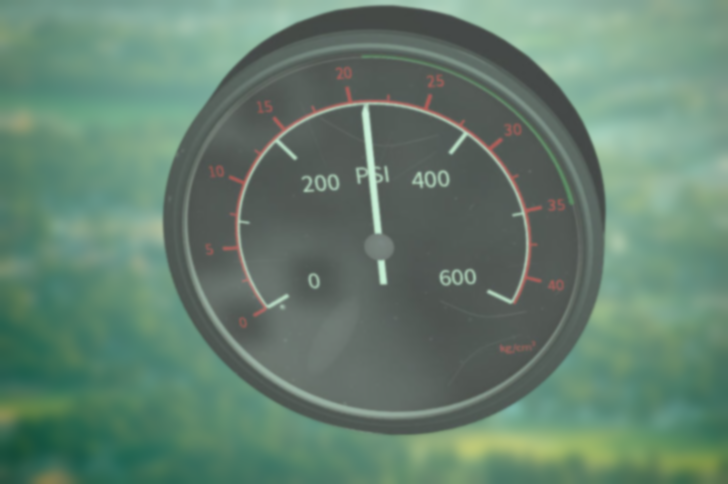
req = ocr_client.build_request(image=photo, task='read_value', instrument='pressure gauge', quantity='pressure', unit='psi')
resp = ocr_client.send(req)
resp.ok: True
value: 300 psi
